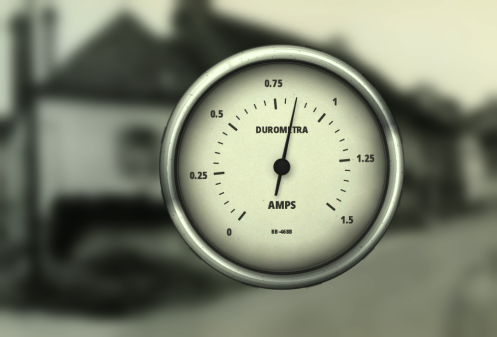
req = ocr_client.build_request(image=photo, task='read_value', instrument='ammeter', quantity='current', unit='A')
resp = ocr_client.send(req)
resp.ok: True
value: 0.85 A
